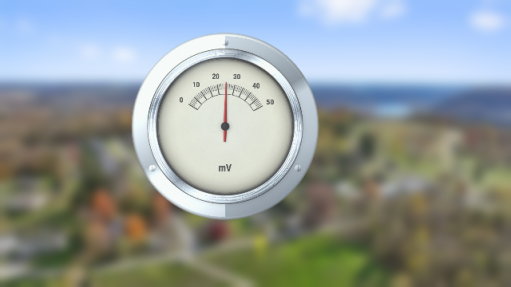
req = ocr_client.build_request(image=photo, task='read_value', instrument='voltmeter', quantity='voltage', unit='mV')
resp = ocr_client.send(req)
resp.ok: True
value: 25 mV
